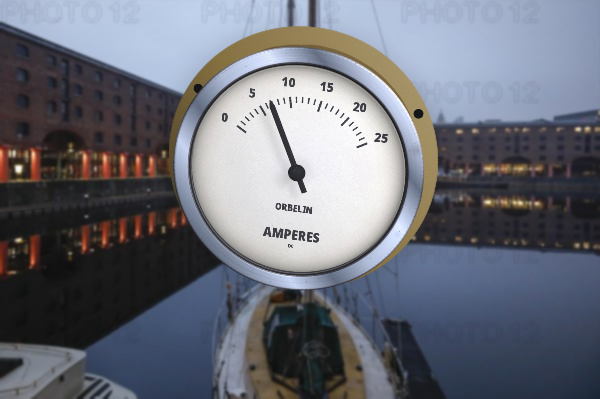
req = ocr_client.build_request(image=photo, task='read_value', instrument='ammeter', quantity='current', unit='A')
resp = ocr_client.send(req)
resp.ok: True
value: 7 A
